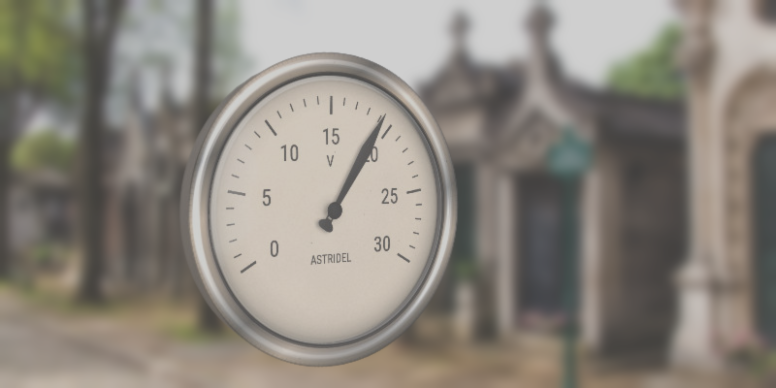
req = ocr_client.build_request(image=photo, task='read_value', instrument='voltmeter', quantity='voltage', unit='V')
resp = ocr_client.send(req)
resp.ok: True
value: 19 V
